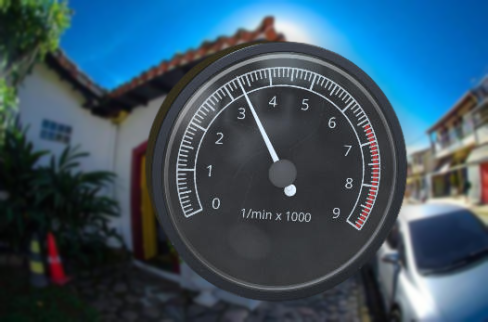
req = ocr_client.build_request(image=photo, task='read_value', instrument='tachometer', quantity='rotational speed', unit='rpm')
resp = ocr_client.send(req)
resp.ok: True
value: 3300 rpm
